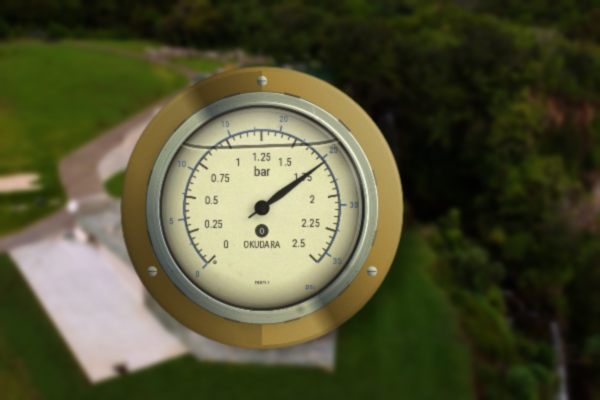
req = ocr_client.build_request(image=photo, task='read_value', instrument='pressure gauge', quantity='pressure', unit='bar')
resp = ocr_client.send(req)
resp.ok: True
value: 1.75 bar
